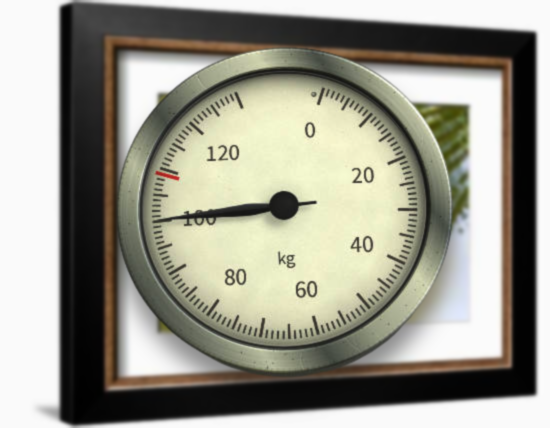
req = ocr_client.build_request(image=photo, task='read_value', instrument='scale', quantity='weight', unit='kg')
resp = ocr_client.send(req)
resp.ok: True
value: 100 kg
